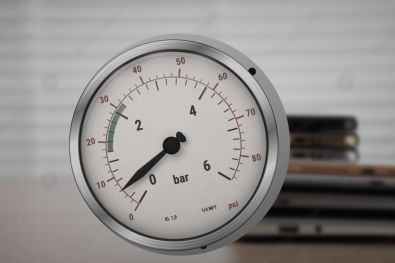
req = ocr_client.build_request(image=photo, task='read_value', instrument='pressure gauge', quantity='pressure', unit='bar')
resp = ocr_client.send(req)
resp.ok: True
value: 0.4 bar
